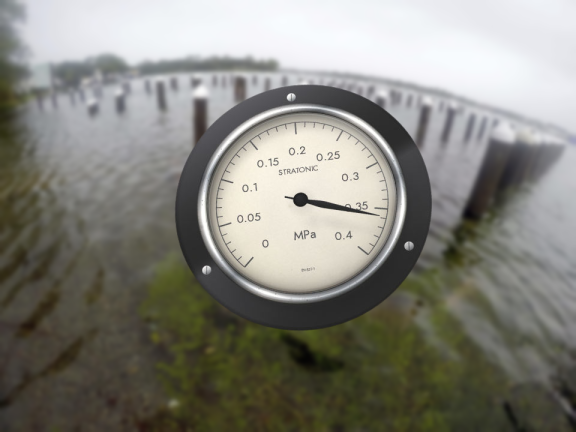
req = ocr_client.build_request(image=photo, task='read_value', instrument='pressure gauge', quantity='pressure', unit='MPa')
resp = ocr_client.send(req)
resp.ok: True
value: 0.36 MPa
